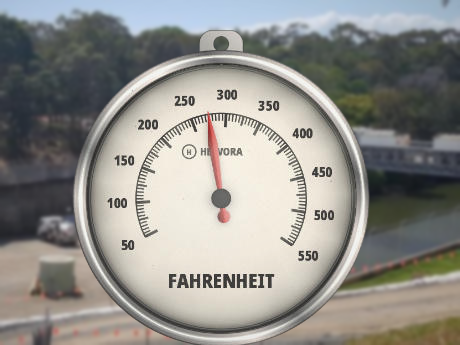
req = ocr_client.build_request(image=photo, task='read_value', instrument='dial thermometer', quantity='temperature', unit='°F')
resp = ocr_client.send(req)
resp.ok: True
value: 275 °F
